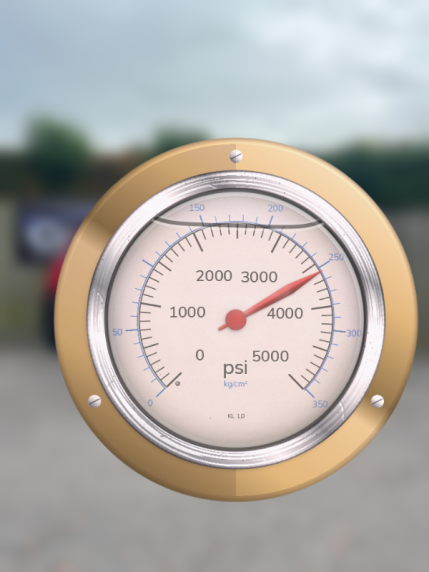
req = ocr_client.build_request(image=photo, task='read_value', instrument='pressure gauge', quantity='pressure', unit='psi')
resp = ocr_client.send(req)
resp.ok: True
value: 3600 psi
